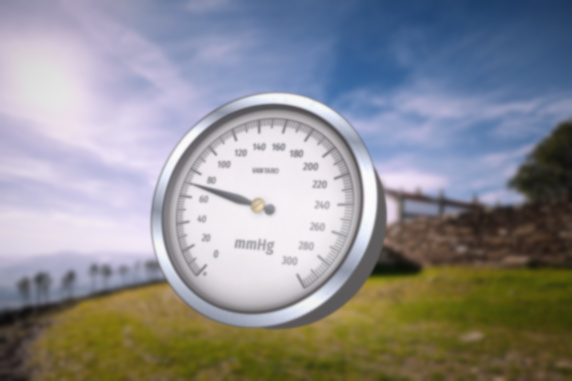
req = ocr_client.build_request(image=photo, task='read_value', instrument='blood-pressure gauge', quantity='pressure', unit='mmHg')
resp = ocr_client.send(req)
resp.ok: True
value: 70 mmHg
